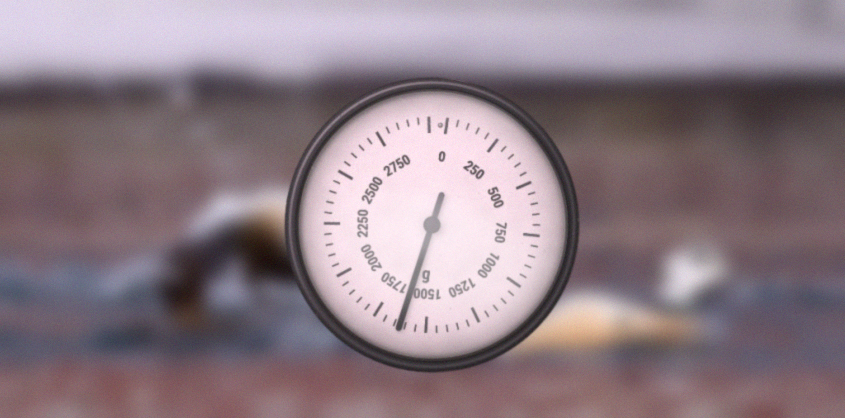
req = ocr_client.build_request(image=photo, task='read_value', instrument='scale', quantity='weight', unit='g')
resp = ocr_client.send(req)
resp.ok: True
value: 1625 g
